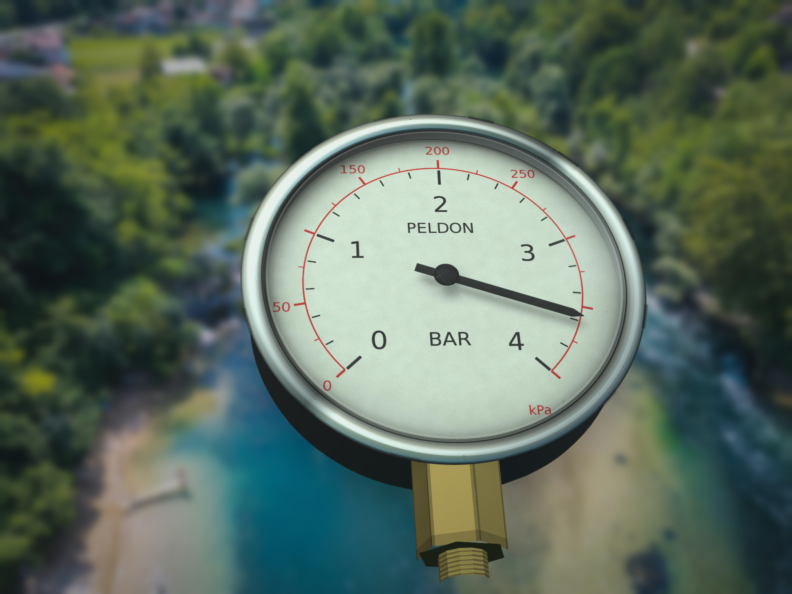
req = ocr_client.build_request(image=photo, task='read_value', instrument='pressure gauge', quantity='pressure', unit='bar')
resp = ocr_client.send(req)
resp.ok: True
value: 3.6 bar
